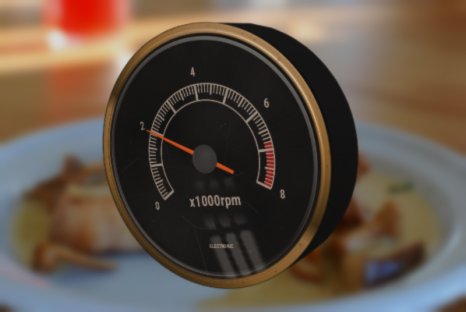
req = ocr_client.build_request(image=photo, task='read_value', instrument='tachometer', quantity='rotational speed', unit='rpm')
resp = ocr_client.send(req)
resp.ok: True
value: 2000 rpm
